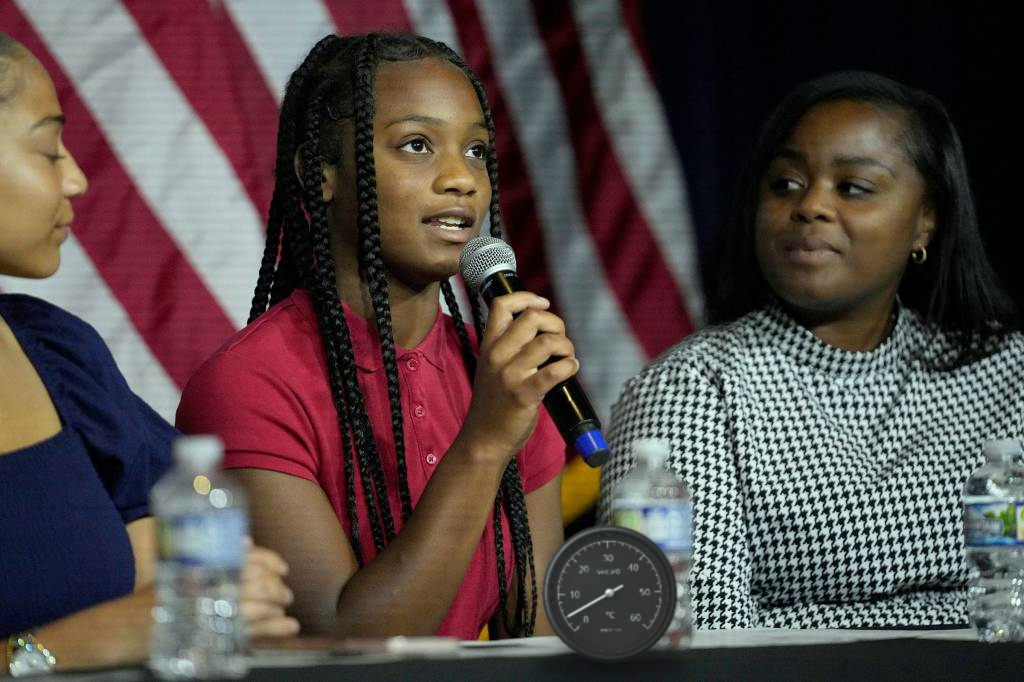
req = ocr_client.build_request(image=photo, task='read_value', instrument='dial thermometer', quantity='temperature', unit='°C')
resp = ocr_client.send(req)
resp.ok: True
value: 4 °C
